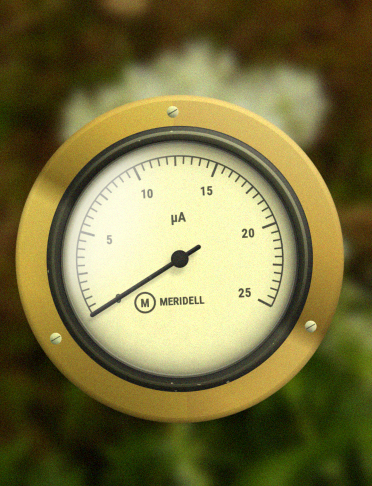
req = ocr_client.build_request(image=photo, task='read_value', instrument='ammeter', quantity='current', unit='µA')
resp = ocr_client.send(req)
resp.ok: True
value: 0 µA
